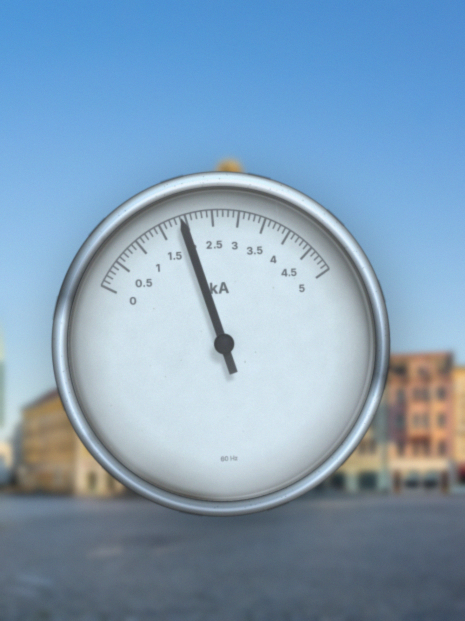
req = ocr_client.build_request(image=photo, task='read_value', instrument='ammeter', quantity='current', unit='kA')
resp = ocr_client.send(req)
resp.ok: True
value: 1.9 kA
